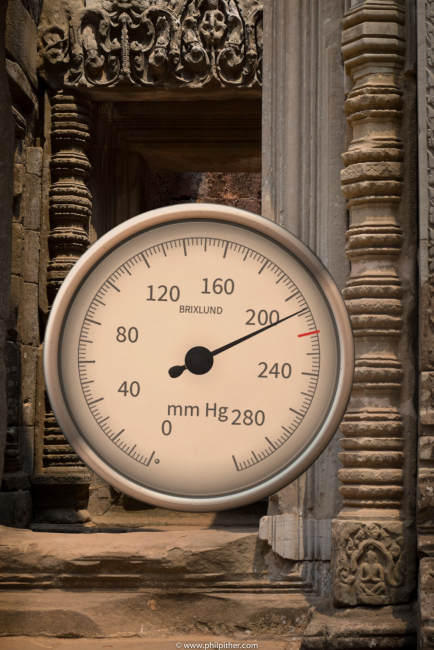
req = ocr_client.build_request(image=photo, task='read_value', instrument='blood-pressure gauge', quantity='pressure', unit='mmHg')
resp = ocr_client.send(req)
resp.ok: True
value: 208 mmHg
